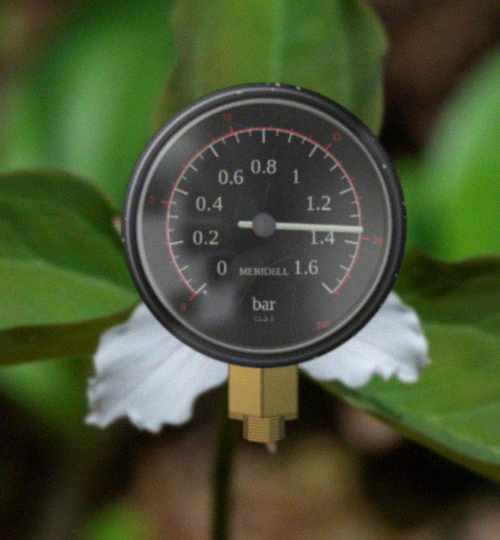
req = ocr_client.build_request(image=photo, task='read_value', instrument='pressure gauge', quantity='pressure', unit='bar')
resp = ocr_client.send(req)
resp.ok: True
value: 1.35 bar
